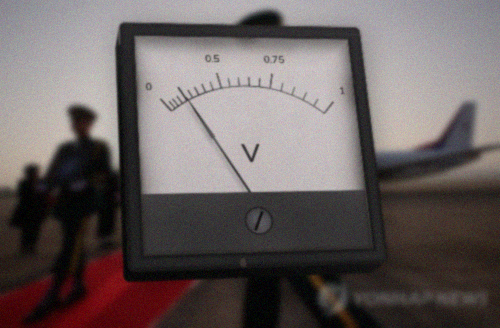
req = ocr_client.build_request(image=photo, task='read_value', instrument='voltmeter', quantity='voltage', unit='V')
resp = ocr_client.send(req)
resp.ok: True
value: 0.25 V
